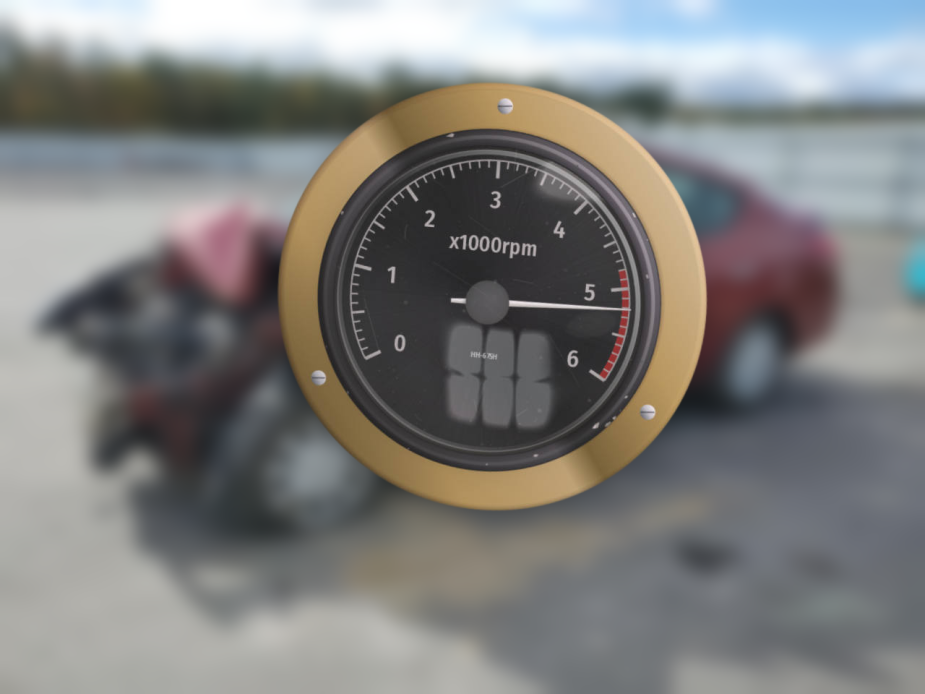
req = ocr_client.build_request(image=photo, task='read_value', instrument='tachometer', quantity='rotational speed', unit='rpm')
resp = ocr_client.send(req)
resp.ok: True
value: 5200 rpm
